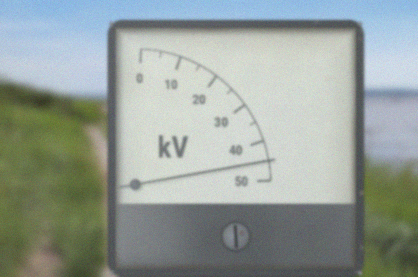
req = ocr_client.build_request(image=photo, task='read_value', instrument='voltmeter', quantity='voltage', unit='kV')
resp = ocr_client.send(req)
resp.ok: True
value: 45 kV
